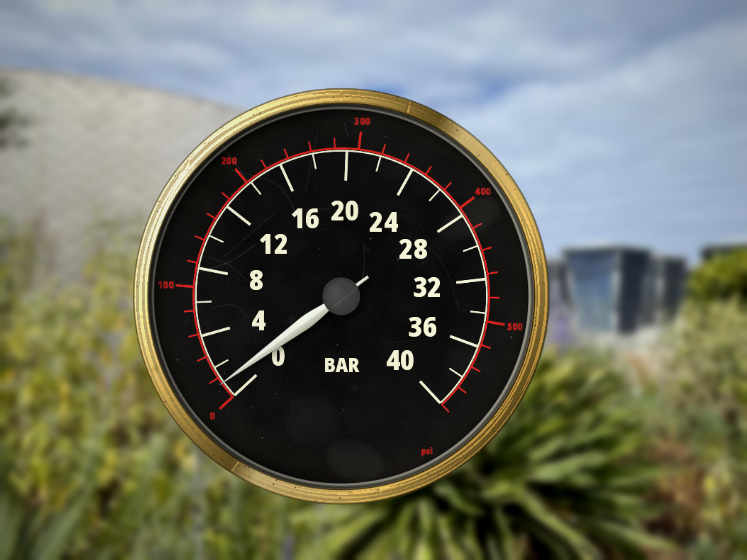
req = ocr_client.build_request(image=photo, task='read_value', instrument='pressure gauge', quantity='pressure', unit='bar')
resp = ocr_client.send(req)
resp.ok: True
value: 1 bar
